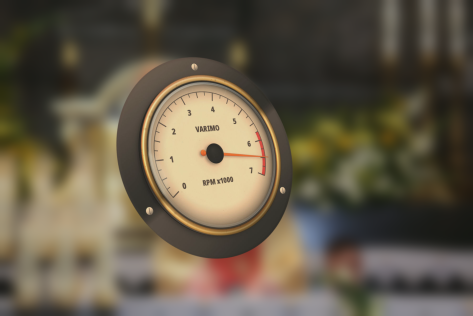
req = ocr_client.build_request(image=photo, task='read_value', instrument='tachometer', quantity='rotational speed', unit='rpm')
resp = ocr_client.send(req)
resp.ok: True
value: 6500 rpm
